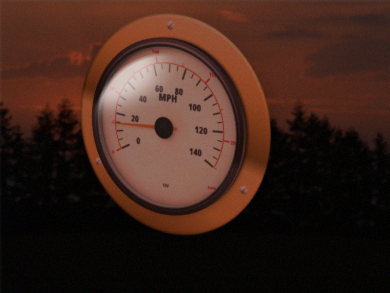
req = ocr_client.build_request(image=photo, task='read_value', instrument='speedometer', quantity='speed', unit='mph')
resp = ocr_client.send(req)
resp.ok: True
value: 15 mph
